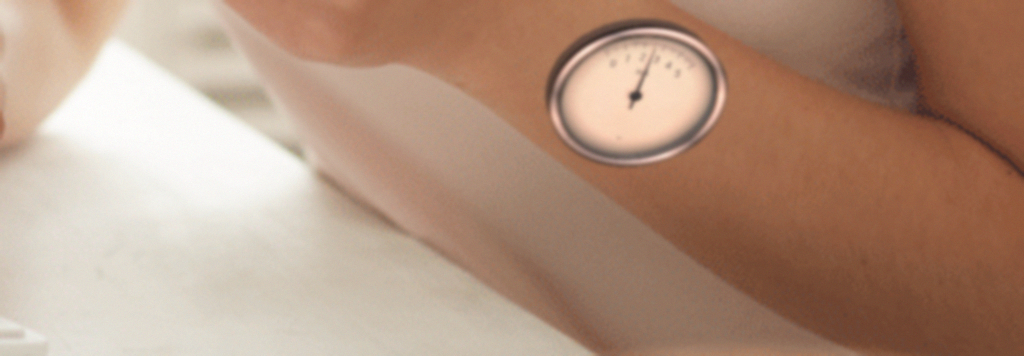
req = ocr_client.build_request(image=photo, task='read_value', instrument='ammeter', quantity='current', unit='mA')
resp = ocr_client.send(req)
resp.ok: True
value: 2.5 mA
